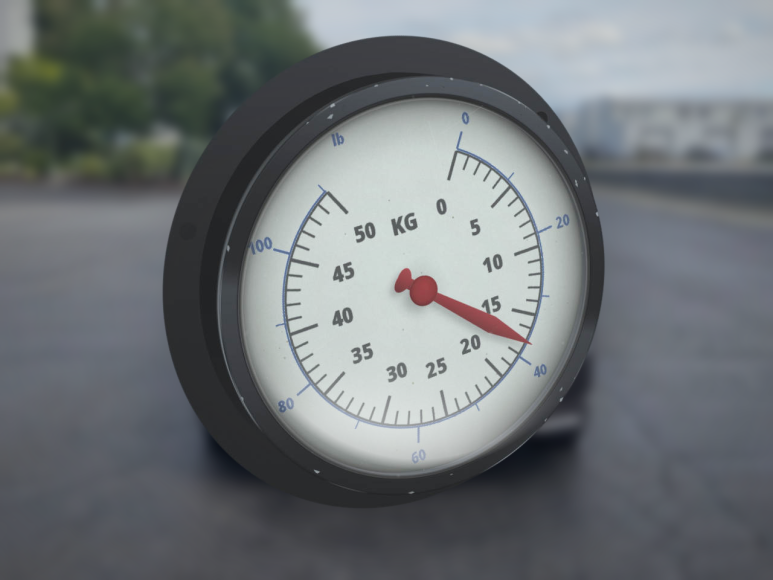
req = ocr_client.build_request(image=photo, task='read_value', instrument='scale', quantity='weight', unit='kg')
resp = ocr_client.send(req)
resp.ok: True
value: 17 kg
